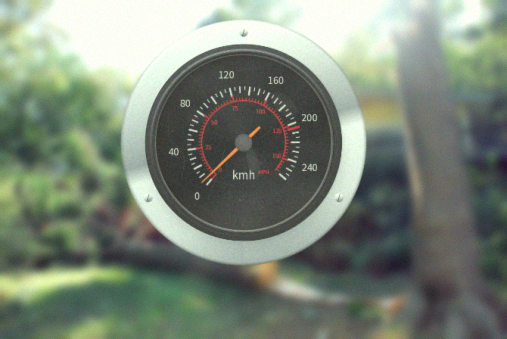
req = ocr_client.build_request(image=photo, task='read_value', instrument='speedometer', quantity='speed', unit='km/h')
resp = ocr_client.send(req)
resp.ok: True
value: 5 km/h
